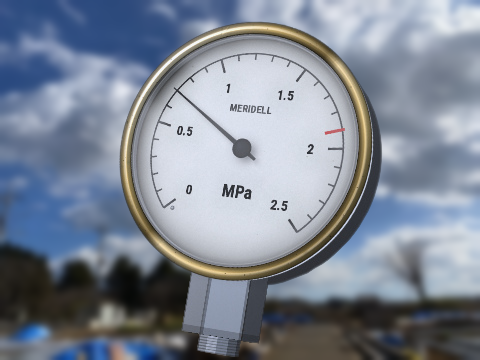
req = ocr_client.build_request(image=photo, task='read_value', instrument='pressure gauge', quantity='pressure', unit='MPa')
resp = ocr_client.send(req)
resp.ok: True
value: 0.7 MPa
